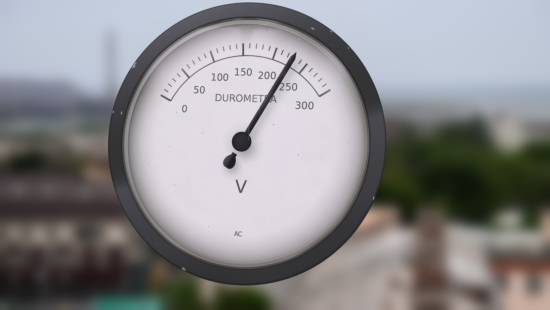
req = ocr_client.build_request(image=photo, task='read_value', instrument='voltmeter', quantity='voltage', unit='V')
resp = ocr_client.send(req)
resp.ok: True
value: 230 V
